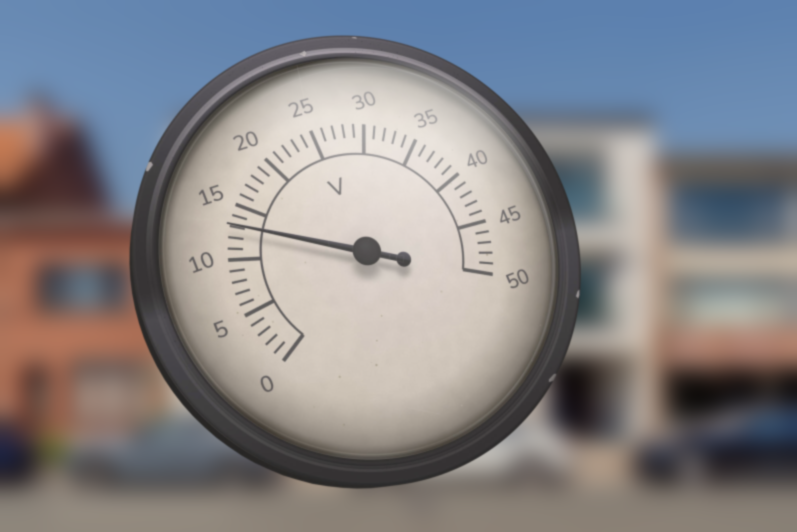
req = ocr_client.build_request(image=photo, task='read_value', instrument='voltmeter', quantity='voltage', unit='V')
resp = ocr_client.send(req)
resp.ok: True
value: 13 V
